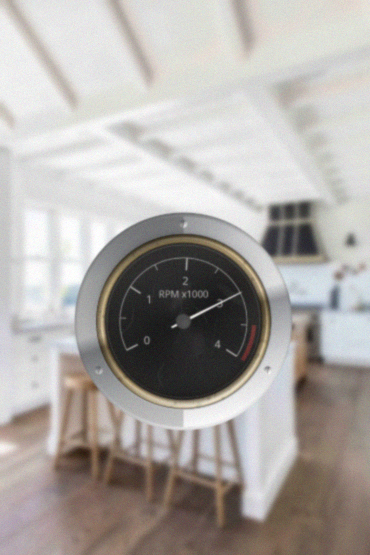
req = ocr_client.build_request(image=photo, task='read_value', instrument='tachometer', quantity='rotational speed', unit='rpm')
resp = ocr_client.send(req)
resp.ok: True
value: 3000 rpm
